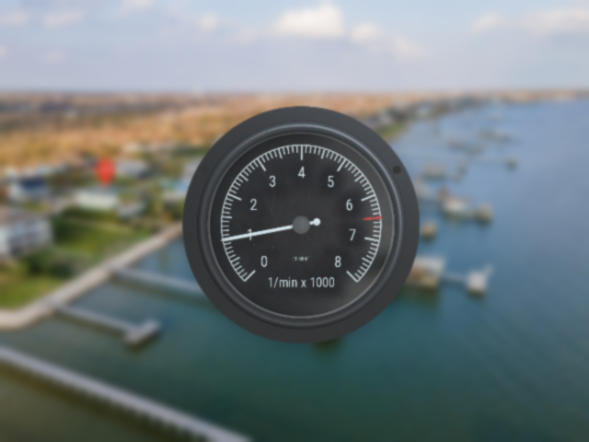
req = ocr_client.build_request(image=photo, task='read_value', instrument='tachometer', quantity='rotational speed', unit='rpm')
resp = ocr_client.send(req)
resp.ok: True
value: 1000 rpm
